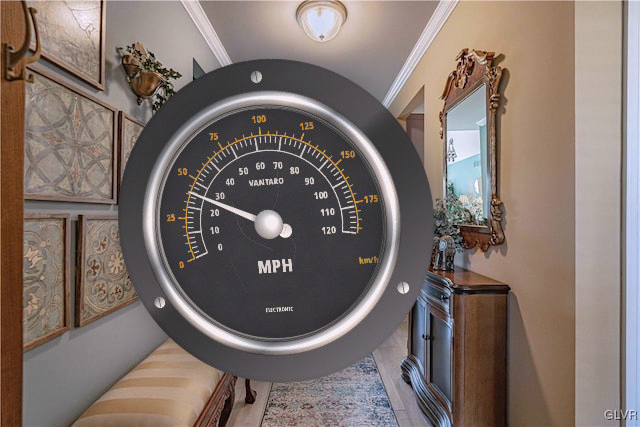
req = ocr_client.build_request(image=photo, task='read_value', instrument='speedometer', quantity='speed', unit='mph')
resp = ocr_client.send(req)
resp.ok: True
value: 26 mph
